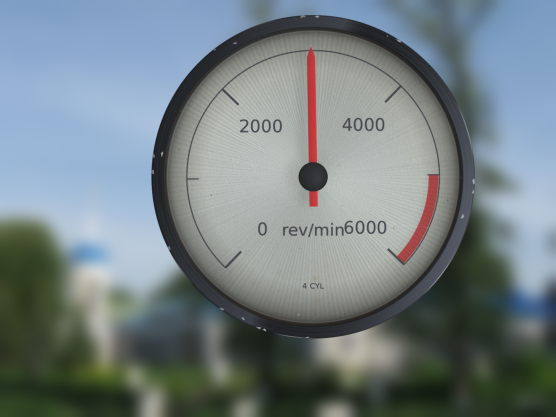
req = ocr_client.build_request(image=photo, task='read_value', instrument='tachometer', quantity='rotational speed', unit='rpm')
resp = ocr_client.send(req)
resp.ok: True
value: 3000 rpm
